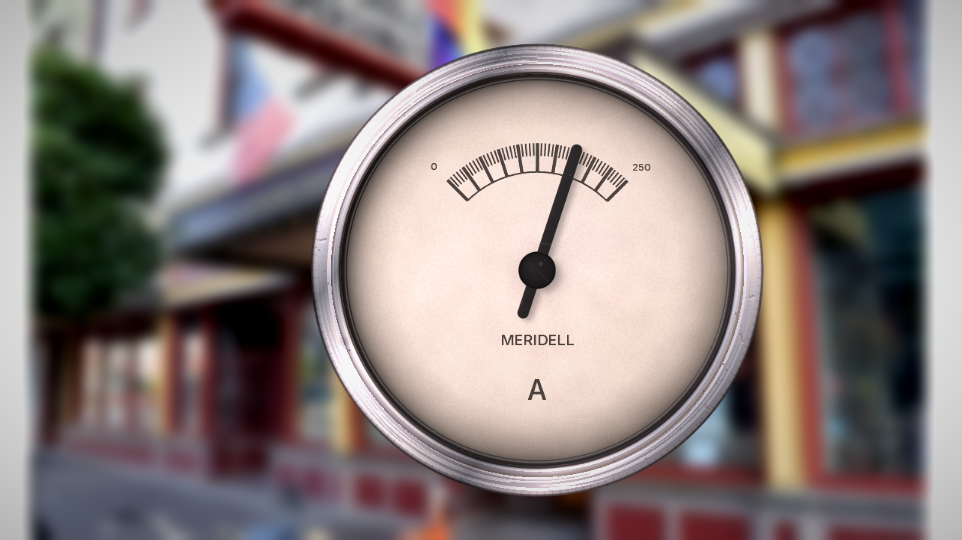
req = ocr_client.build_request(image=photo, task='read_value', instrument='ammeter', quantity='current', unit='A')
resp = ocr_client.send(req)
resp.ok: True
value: 175 A
